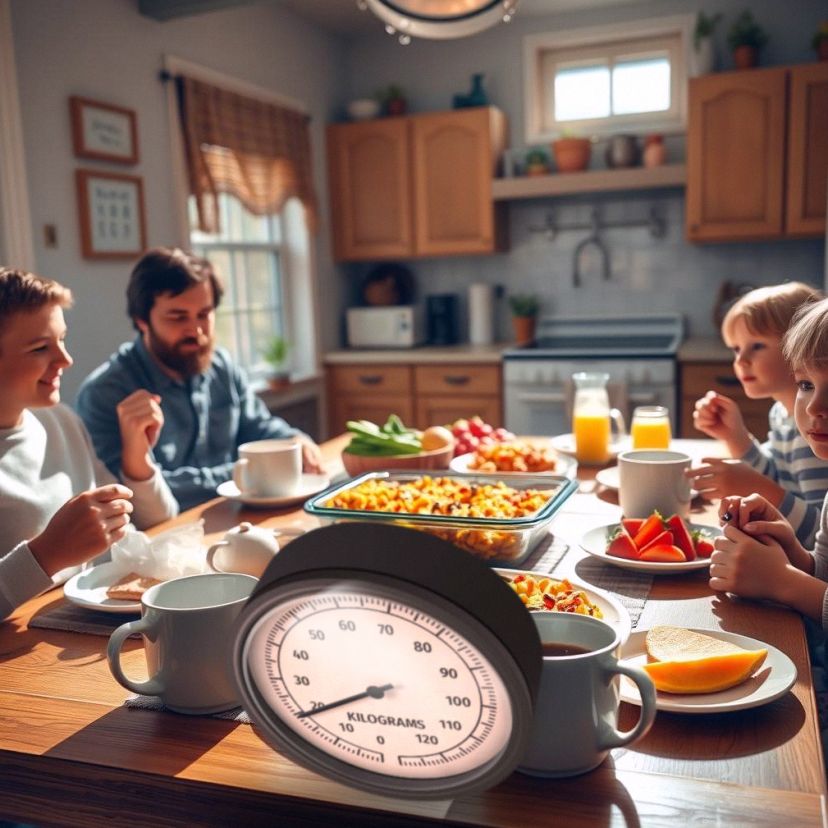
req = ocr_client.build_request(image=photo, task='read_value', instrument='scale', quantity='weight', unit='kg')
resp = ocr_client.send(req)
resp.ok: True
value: 20 kg
